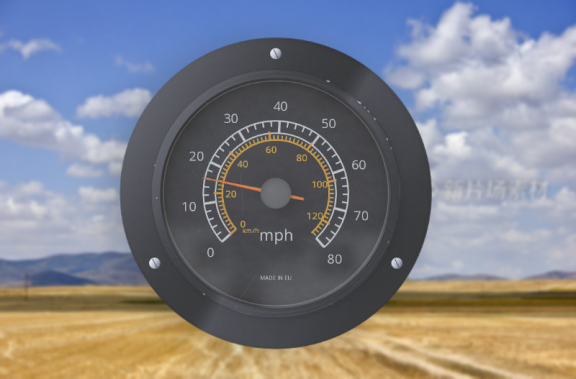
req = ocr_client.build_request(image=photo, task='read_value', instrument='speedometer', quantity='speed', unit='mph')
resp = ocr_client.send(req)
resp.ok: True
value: 16 mph
